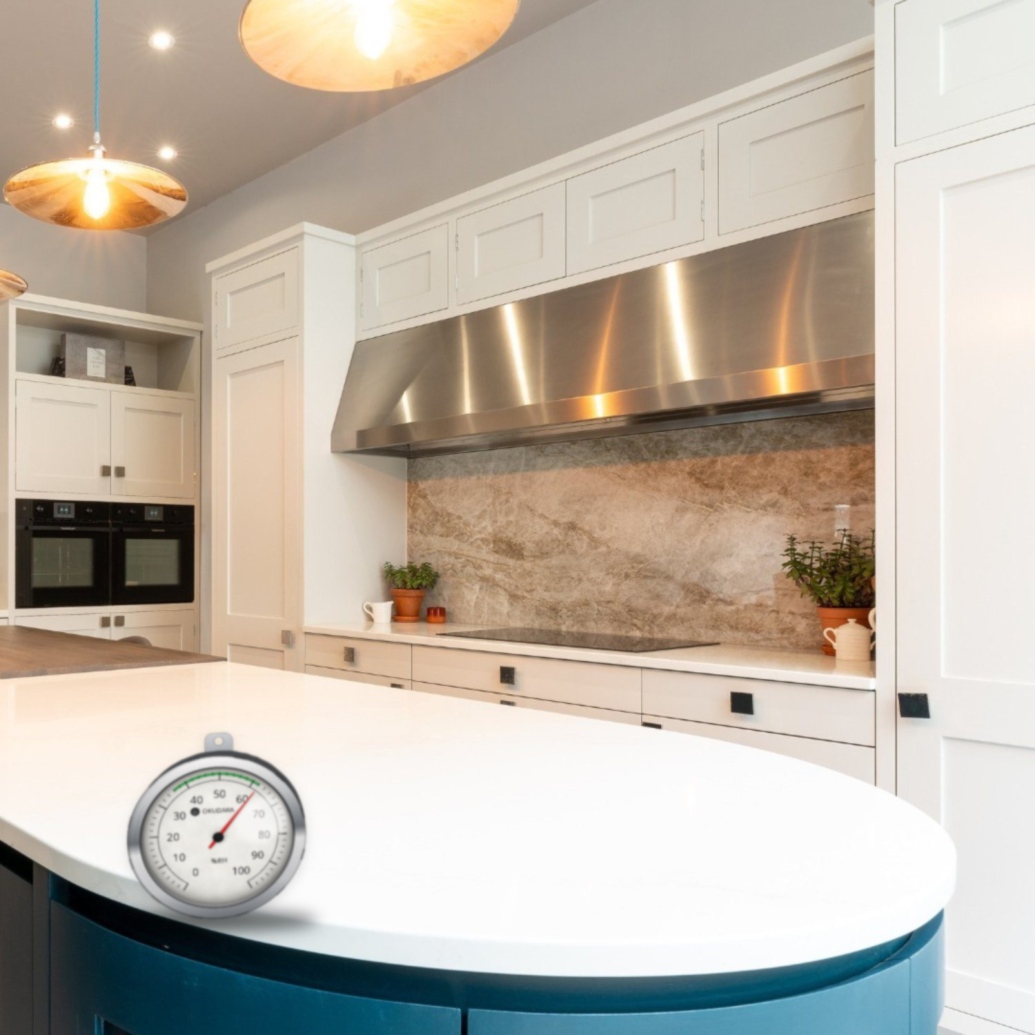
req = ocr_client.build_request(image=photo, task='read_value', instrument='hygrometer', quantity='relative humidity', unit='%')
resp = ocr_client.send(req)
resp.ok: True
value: 62 %
